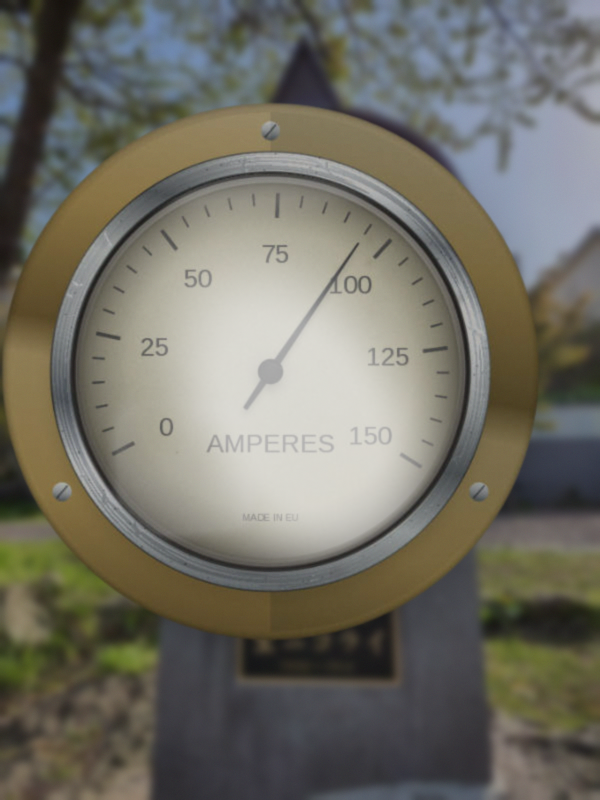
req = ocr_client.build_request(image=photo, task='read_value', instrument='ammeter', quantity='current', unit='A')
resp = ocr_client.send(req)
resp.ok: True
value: 95 A
